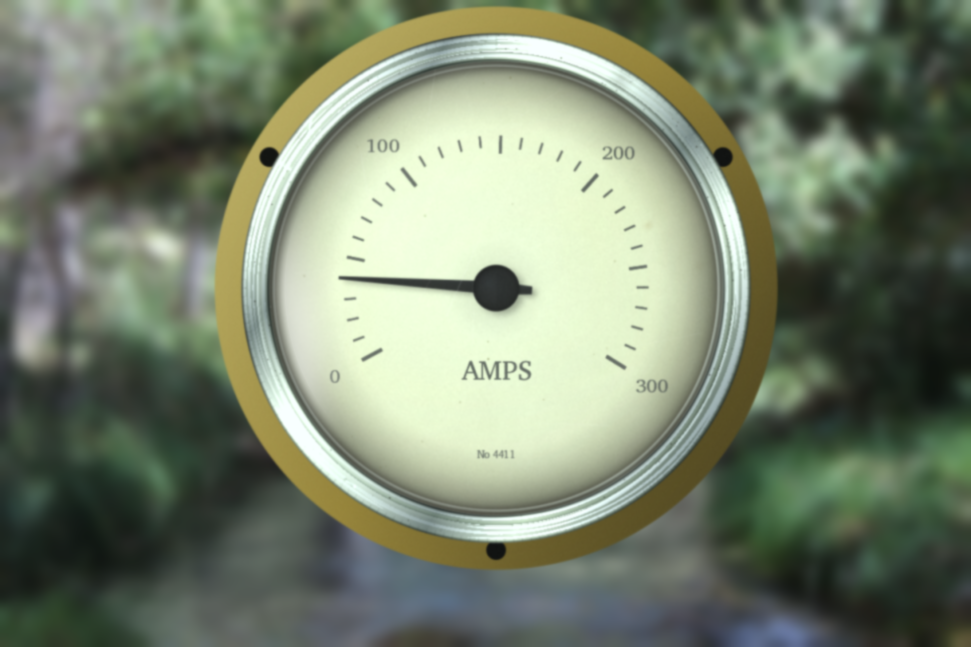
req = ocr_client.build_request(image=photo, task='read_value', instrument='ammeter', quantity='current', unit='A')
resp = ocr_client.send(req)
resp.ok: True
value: 40 A
